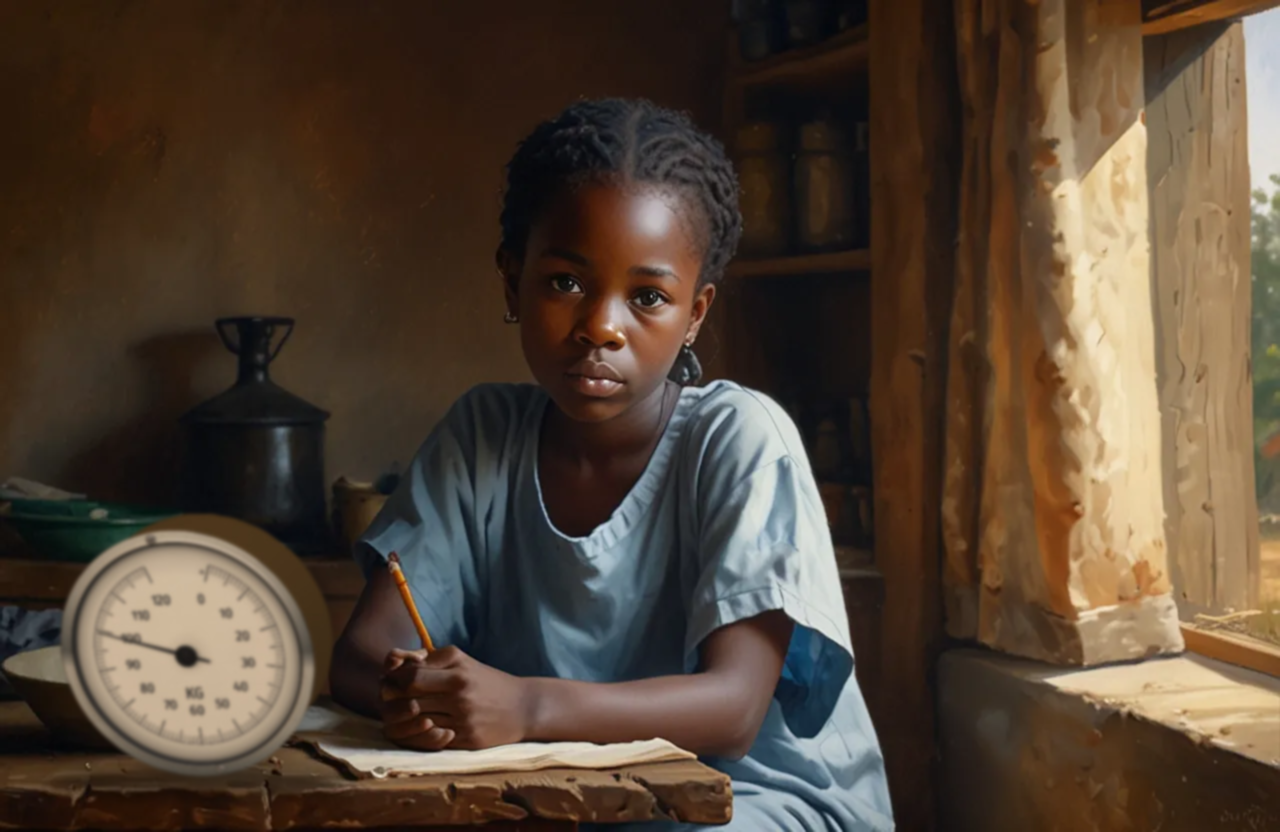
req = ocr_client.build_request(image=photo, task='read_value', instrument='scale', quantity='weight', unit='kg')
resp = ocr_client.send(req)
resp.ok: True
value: 100 kg
